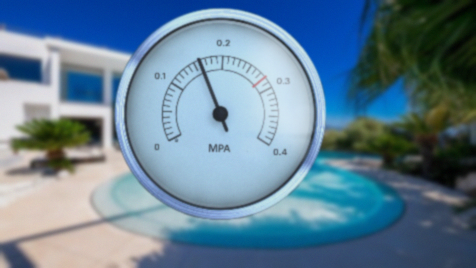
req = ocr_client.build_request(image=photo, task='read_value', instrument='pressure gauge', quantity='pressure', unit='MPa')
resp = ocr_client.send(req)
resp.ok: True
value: 0.16 MPa
